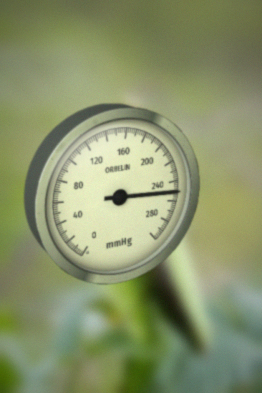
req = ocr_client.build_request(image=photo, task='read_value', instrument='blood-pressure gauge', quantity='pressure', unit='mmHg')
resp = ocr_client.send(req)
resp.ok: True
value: 250 mmHg
